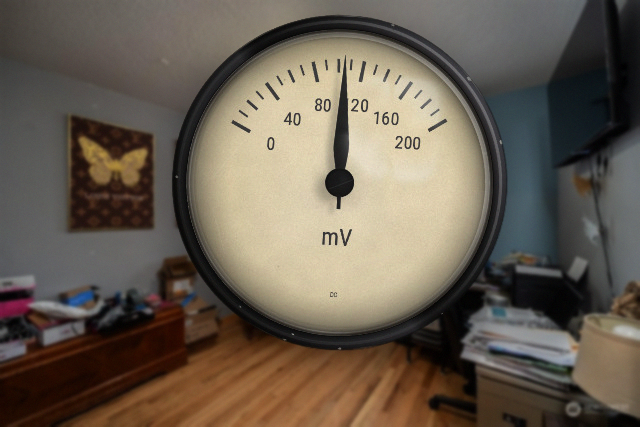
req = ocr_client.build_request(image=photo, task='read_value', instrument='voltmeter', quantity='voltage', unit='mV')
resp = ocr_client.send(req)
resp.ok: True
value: 105 mV
